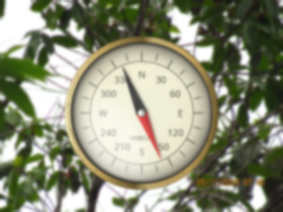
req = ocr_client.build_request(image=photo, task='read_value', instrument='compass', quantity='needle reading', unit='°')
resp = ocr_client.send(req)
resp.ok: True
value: 157.5 °
